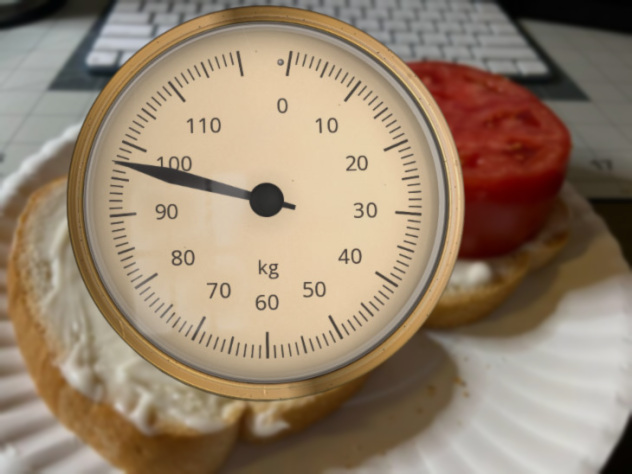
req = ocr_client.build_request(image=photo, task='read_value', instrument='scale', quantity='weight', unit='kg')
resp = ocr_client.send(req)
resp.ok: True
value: 97 kg
